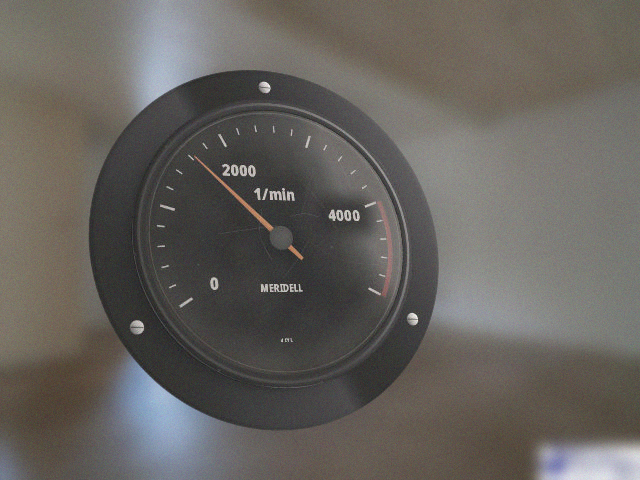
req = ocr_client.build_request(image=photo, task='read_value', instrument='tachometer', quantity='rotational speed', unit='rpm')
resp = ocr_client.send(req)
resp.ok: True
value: 1600 rpm
